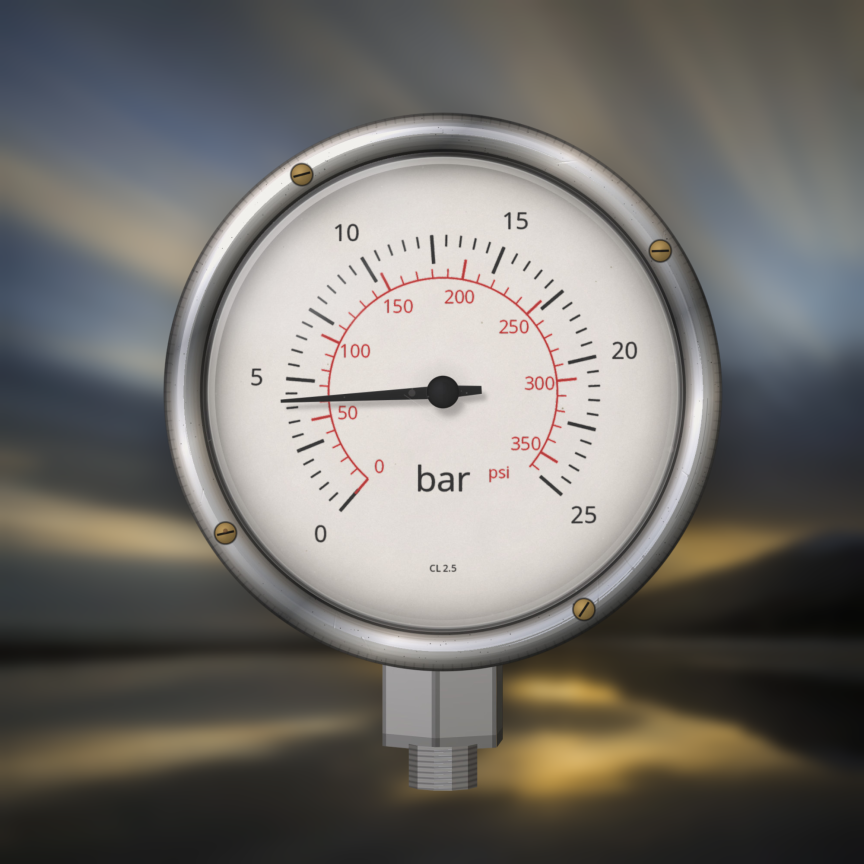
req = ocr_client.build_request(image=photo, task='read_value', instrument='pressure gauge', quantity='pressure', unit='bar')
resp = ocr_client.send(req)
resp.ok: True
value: 4.25 bar
